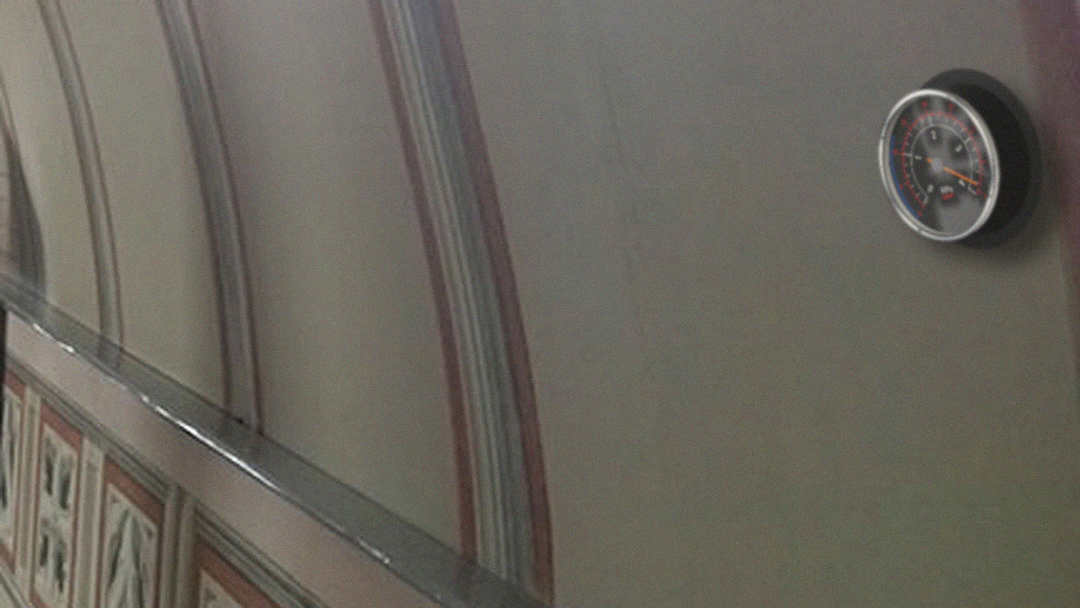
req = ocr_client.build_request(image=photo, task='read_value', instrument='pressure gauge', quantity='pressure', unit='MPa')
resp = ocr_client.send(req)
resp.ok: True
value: 3.8 MPa
